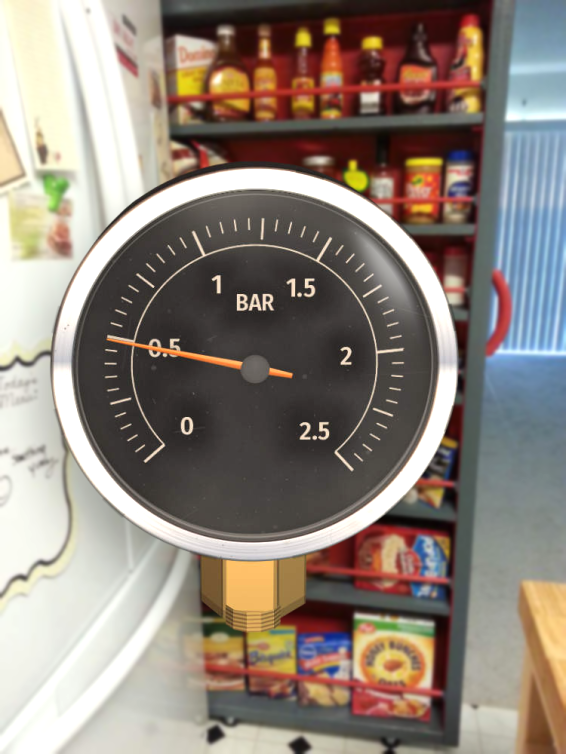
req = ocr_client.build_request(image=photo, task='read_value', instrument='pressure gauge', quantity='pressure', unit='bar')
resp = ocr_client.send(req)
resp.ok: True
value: 0.5 bar
